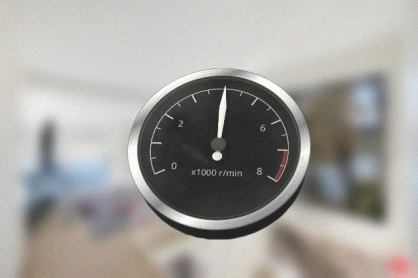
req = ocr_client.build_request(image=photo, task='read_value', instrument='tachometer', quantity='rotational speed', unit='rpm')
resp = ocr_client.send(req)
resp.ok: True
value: 4000 rpm
